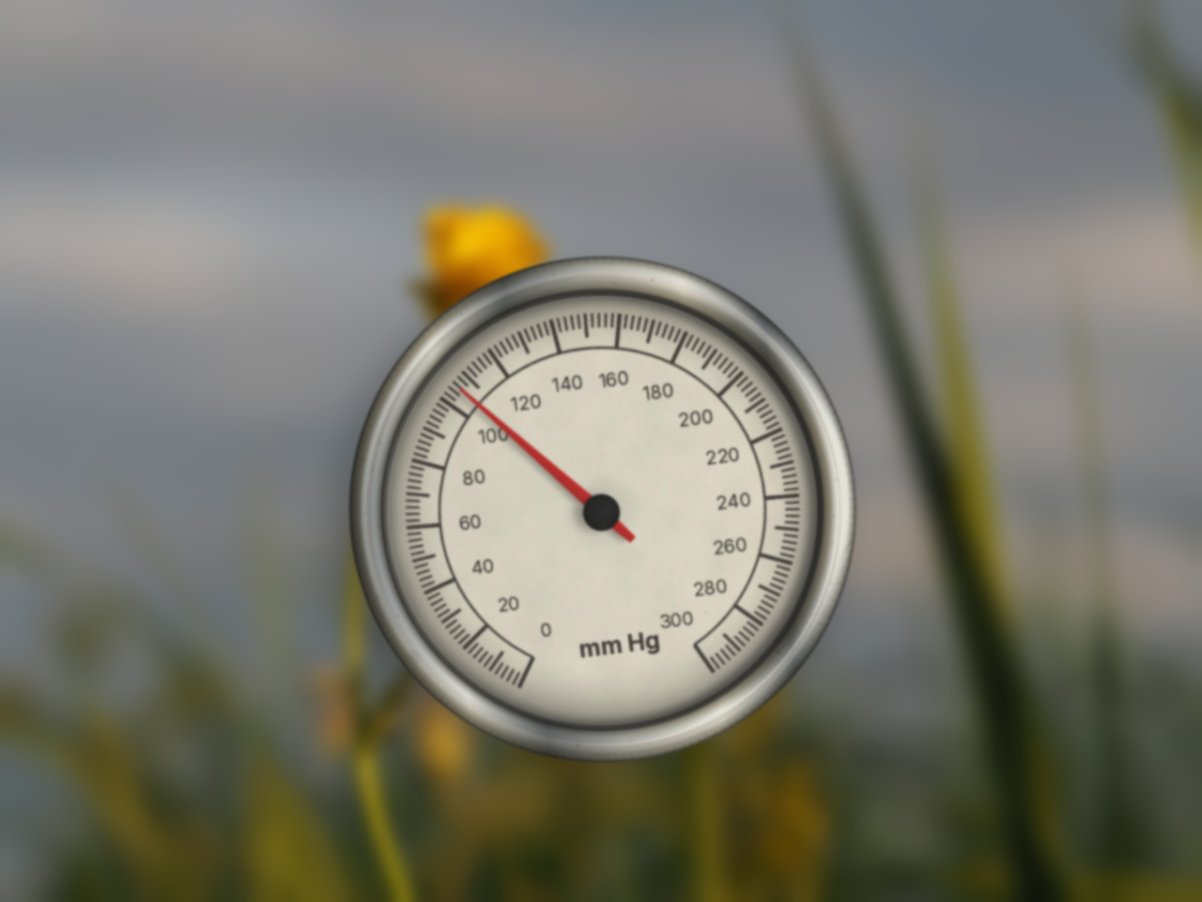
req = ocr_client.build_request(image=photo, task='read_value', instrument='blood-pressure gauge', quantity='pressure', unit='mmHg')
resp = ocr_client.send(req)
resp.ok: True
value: 106 mmHg
